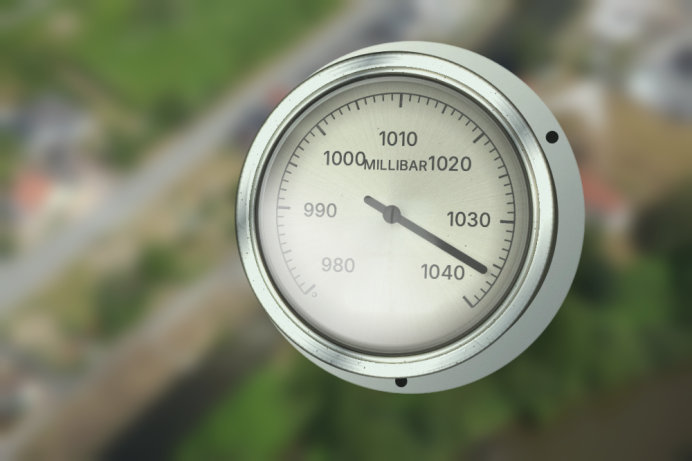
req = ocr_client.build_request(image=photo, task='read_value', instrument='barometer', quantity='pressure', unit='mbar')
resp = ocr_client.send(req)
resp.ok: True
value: 1036 mbar
